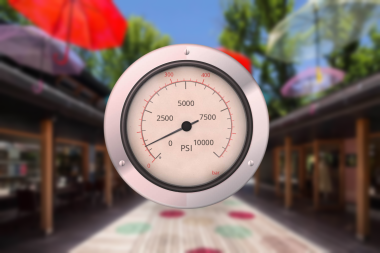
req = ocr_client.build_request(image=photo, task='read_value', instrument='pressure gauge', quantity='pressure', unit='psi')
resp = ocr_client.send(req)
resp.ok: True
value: 750 psi
